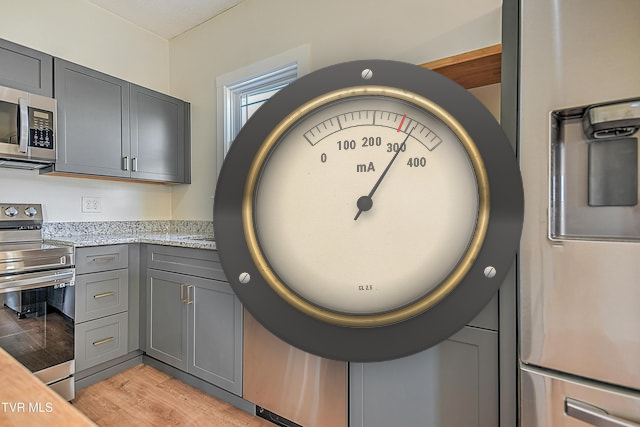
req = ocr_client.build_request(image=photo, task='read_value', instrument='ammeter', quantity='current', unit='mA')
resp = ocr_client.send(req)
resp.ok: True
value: 320 mA
